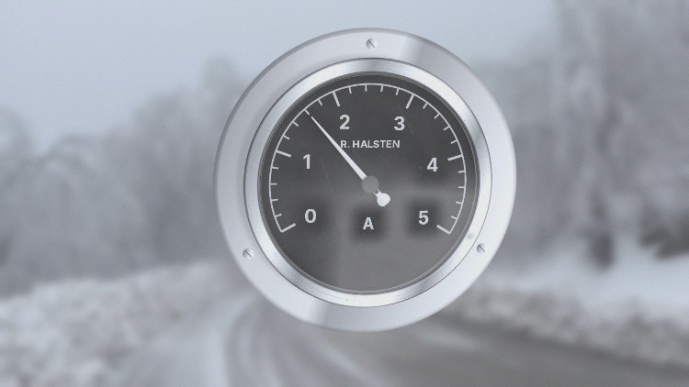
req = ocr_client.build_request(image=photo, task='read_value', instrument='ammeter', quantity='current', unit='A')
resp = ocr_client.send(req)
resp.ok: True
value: 1.6 A
